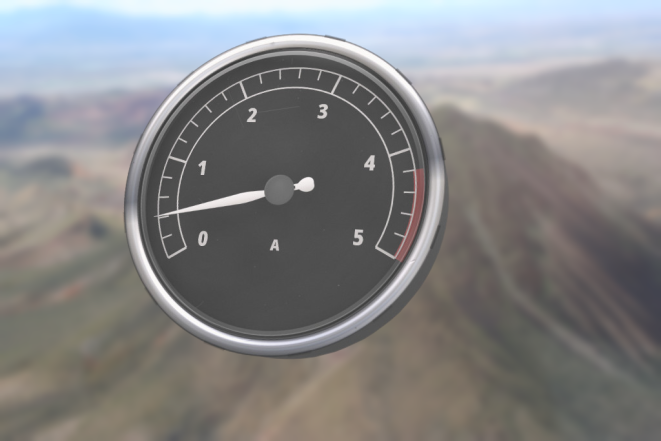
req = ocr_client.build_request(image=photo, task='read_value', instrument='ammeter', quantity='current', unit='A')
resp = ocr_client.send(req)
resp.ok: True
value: 0.4 A
